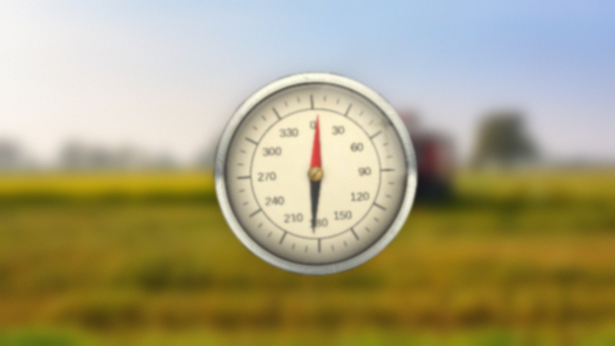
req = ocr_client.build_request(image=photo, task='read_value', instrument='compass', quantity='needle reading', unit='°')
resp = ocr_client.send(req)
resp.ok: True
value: 5 °
